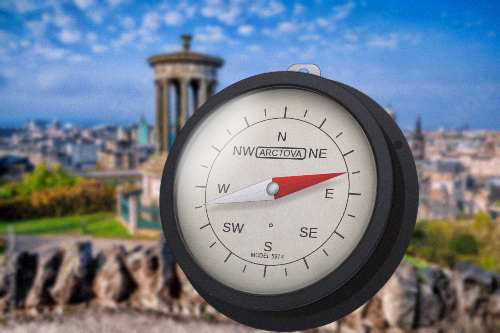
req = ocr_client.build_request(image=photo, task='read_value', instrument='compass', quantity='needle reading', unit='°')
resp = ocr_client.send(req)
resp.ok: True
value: 75 °
